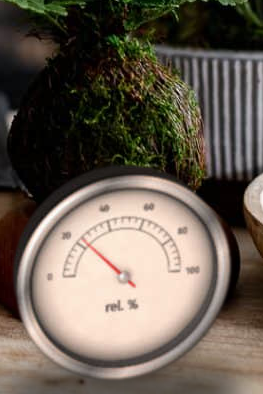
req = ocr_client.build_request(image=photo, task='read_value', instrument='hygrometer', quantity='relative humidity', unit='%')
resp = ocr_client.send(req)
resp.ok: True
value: 24 %
